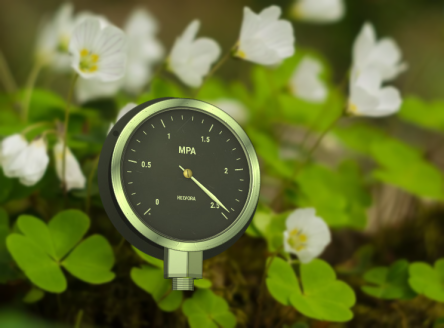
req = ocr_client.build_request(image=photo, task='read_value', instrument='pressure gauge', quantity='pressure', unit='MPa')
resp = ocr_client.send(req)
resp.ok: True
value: 2.45 MPa
